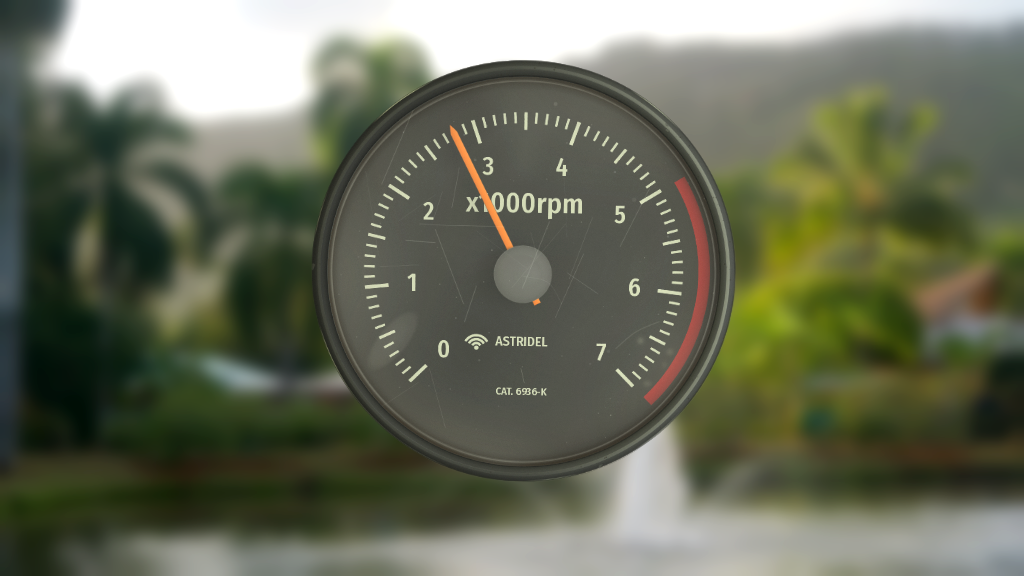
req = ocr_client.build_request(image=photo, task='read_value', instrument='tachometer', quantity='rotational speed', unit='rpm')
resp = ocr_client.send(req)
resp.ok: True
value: 2800 rpm
